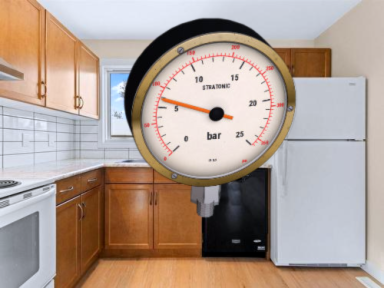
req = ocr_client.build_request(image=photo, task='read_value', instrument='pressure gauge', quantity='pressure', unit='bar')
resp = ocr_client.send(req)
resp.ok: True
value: 6 bar
